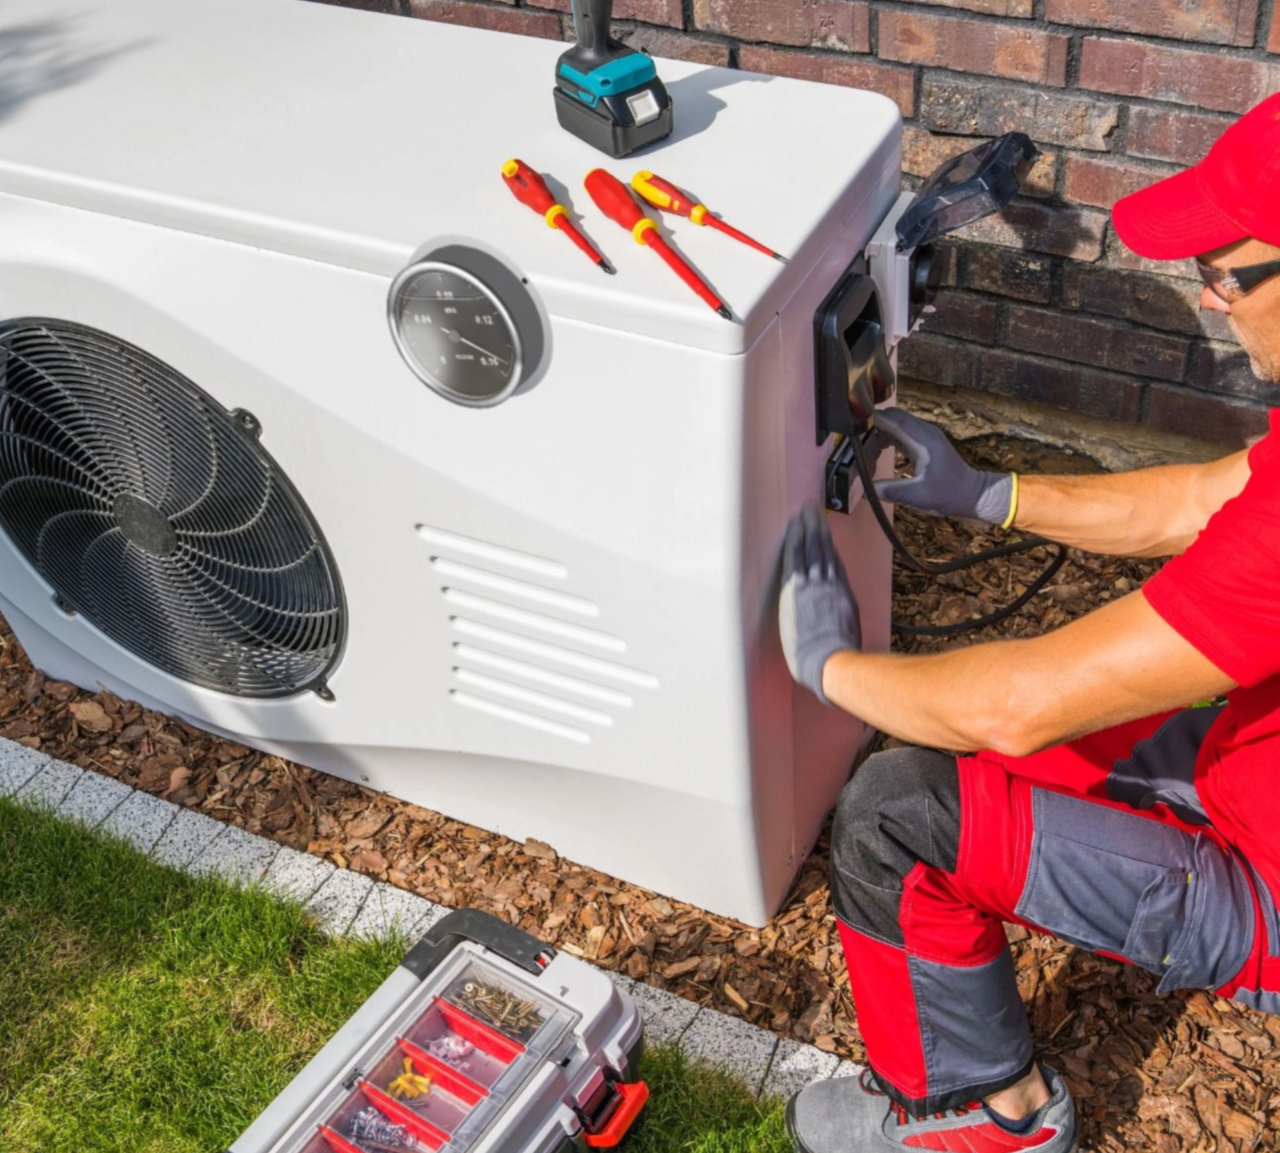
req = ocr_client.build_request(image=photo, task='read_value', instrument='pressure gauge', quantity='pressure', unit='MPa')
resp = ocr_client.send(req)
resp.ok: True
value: 0.15 MPa
